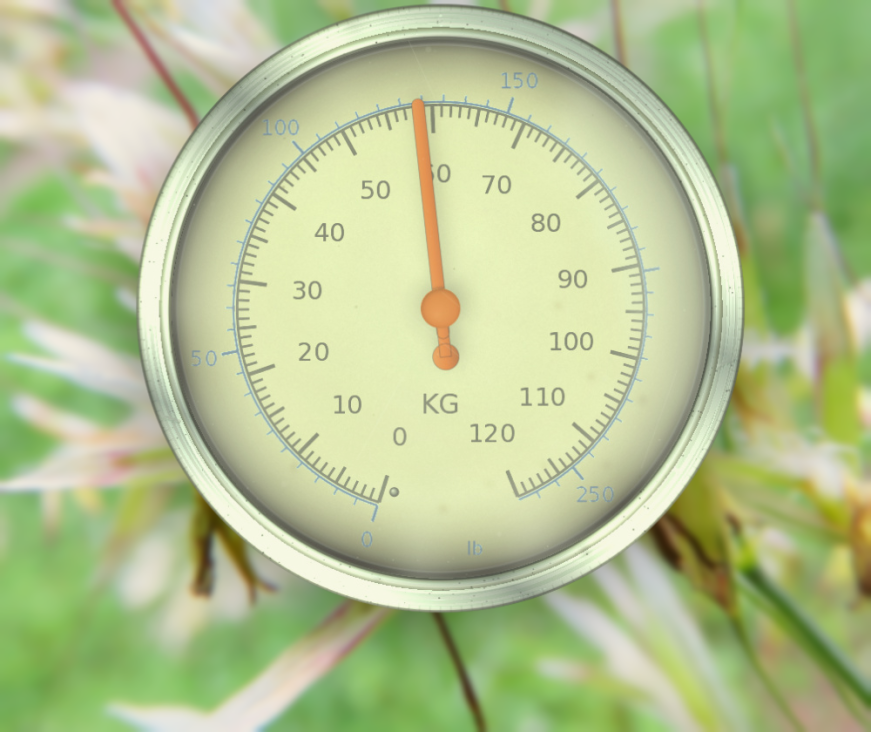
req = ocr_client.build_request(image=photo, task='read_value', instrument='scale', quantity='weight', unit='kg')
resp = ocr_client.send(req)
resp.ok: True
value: 58.5 kg
